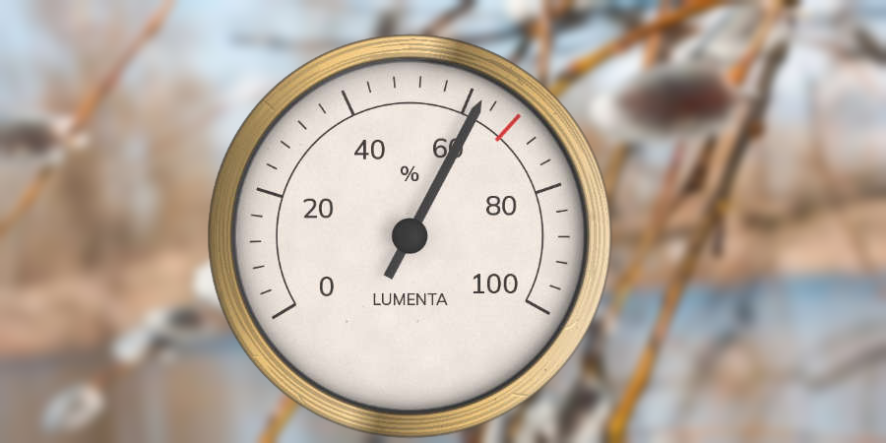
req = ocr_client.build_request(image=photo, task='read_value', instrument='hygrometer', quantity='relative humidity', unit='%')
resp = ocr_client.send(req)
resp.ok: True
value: 62 %
